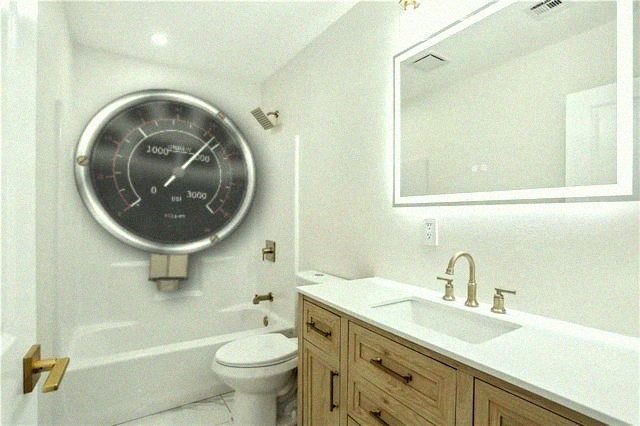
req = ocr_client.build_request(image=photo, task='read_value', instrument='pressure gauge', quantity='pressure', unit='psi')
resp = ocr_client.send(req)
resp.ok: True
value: 1900 psi
